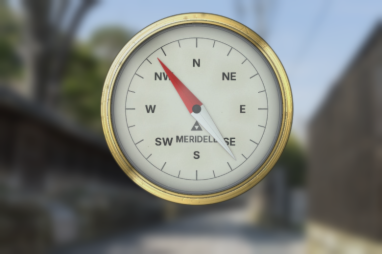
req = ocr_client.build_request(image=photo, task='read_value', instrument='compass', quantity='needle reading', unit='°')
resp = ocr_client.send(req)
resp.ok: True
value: 322.5 °
